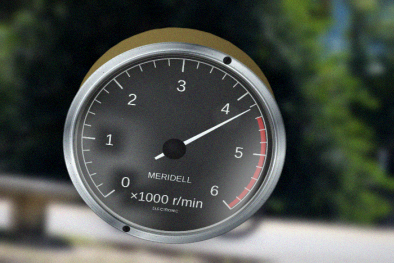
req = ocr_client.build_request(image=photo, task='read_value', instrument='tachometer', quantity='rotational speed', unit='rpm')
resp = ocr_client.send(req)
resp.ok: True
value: 4200 rpm
